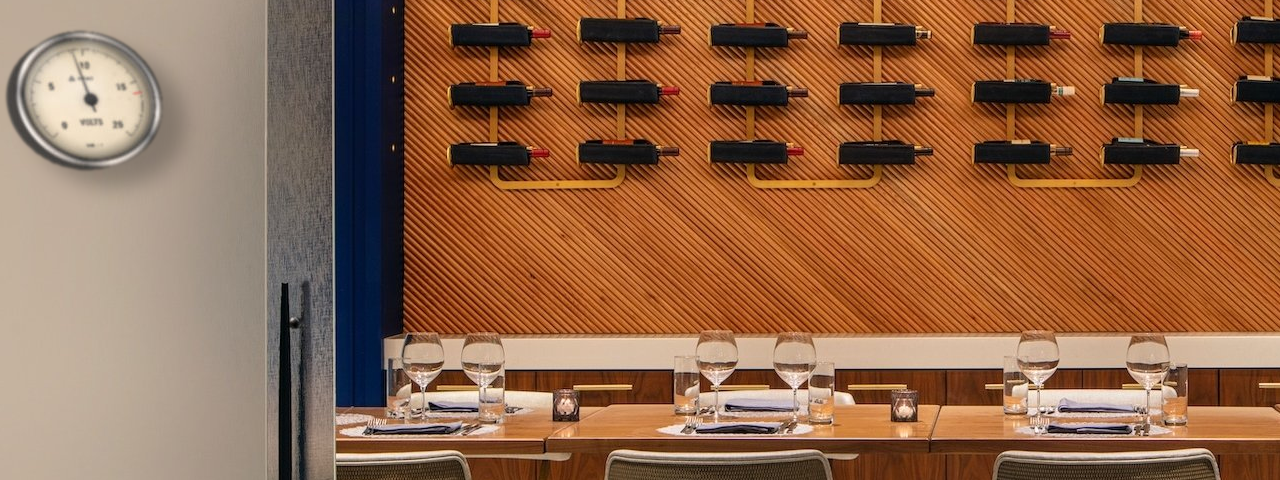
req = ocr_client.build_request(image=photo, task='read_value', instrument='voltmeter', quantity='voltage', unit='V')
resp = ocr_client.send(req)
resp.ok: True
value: 9 V
